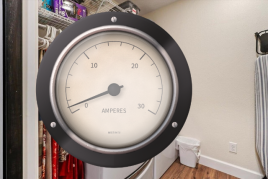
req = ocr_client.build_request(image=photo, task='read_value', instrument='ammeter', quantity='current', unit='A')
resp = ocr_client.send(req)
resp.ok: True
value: 1 A
